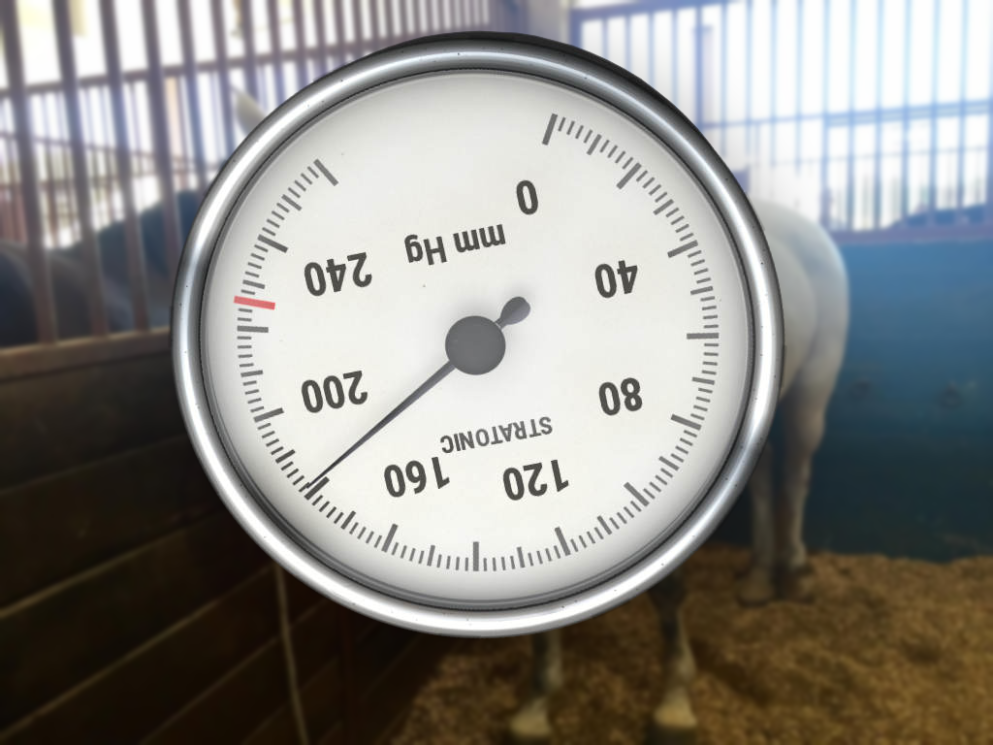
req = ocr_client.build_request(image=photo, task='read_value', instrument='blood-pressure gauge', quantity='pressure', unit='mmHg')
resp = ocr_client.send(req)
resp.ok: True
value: 182 mmHg
